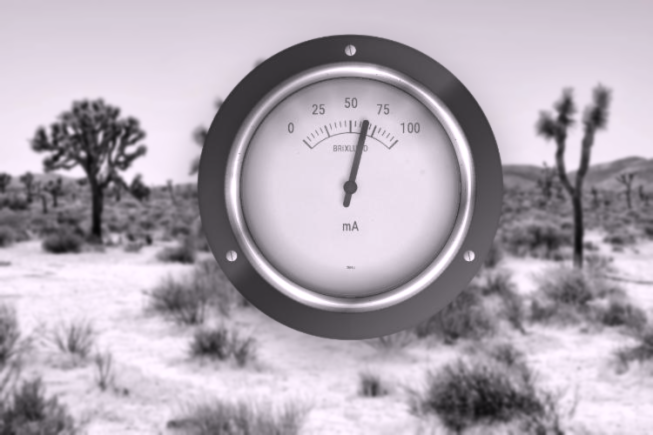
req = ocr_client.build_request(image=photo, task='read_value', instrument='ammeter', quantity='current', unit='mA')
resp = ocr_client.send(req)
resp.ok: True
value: 65 mA
